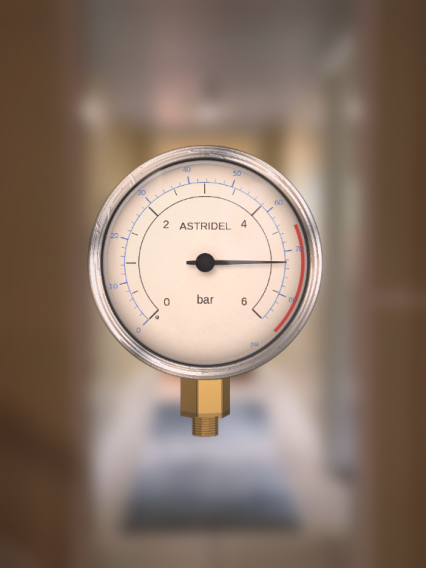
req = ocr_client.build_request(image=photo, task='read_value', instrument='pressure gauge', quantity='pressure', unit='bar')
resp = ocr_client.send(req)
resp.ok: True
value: 5 bar
